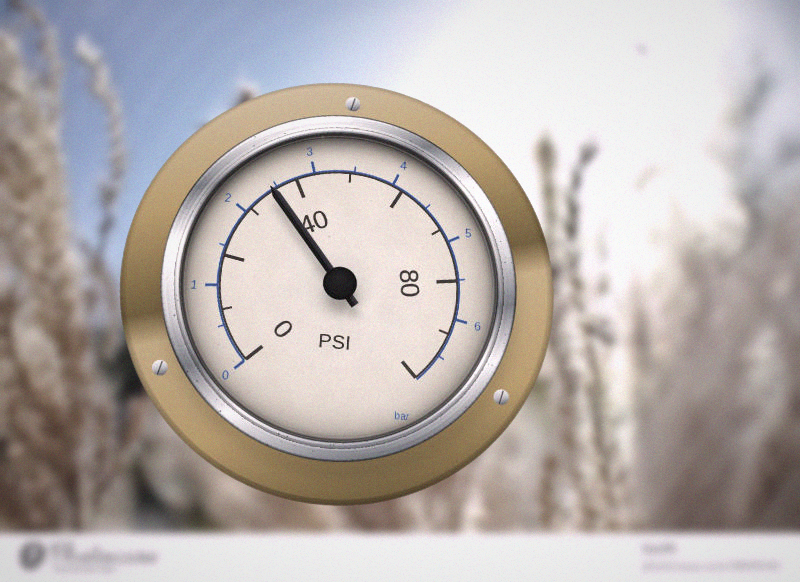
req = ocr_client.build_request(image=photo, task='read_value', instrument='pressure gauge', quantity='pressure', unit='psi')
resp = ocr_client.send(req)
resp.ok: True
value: 35 psi
